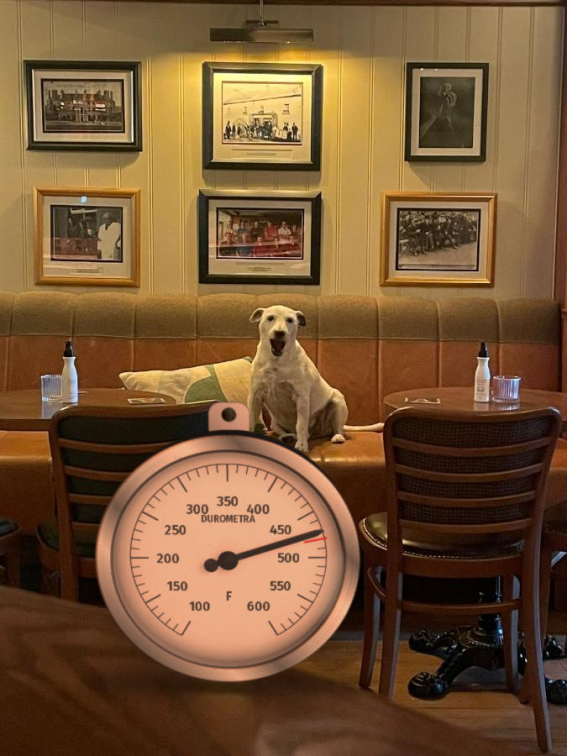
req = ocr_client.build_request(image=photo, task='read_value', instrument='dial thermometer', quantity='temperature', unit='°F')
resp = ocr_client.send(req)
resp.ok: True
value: 470 °F
